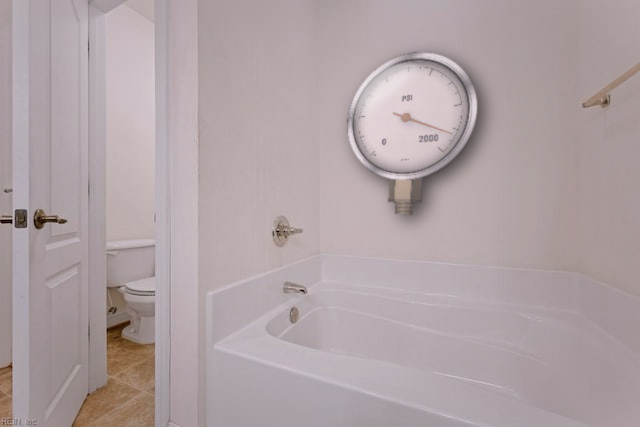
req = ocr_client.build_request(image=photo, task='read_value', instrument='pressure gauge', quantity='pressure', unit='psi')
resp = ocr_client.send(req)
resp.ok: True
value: 1850 psi
